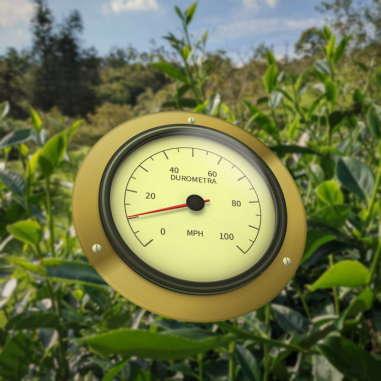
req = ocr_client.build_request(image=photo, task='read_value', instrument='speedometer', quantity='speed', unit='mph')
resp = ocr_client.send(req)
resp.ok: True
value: 10 mph
